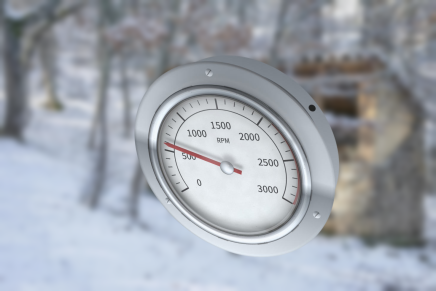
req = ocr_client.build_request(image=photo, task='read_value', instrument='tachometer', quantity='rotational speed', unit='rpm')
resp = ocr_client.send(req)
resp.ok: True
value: 600 rpm
